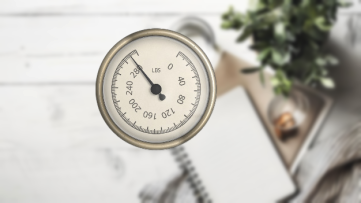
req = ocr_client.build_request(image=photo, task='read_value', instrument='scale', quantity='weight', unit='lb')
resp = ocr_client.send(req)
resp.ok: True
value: 290 lb
